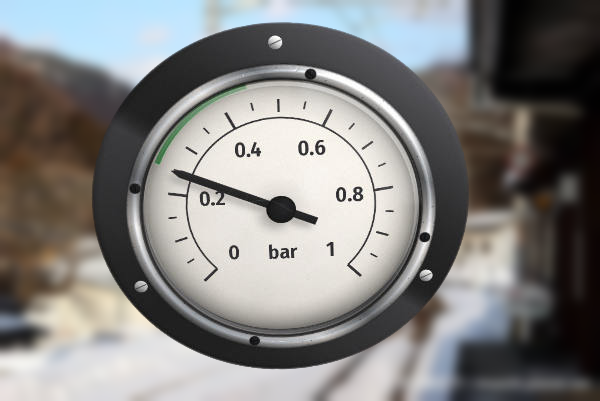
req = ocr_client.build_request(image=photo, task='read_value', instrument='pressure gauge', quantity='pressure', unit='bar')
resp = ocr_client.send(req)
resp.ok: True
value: 0.25 bar
